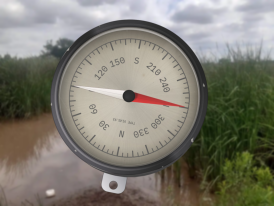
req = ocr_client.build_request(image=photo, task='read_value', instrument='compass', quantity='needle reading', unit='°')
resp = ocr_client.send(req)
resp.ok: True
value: 270 °
